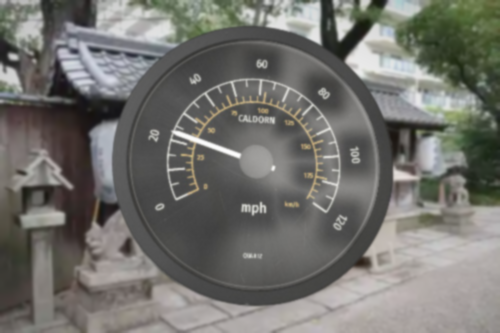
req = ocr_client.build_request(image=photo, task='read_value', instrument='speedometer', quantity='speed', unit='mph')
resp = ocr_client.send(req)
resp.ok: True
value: 22.5 mph
